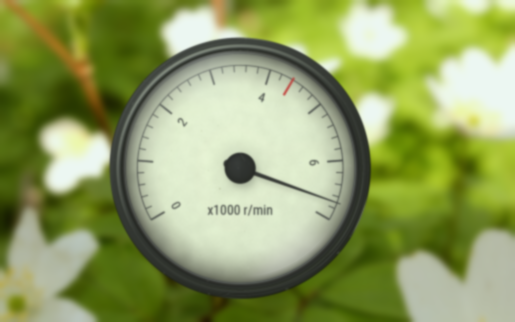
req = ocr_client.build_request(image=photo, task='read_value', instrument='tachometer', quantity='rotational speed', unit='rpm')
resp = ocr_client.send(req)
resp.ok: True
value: 6700 rpm
